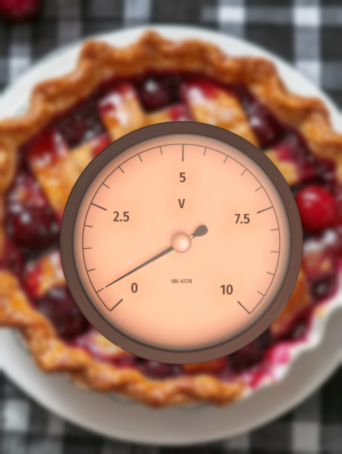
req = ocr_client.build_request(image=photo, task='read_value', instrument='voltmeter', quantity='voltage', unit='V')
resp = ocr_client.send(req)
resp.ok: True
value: 0.5 V
